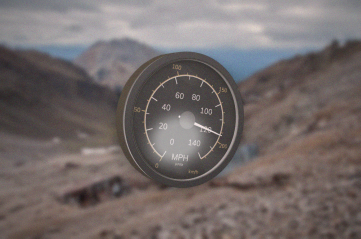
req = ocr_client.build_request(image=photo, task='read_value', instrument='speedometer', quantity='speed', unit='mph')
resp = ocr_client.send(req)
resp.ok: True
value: 120 mph
